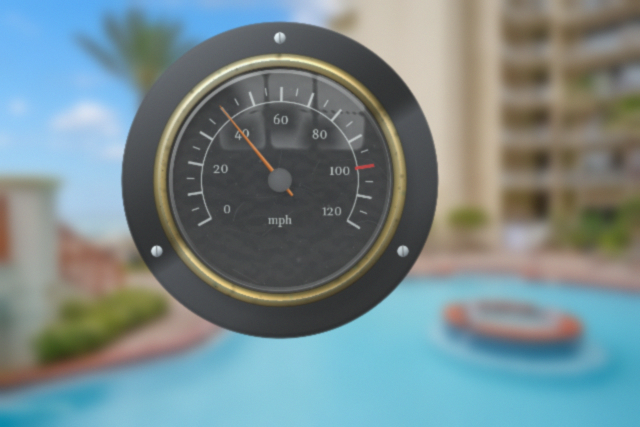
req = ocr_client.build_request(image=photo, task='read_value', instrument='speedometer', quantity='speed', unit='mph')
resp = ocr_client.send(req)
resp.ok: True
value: 40 mph
